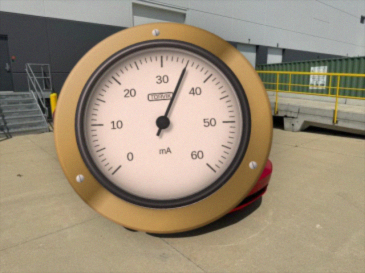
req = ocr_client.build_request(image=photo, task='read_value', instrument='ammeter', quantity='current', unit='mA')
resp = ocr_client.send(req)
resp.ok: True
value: 35 mA
